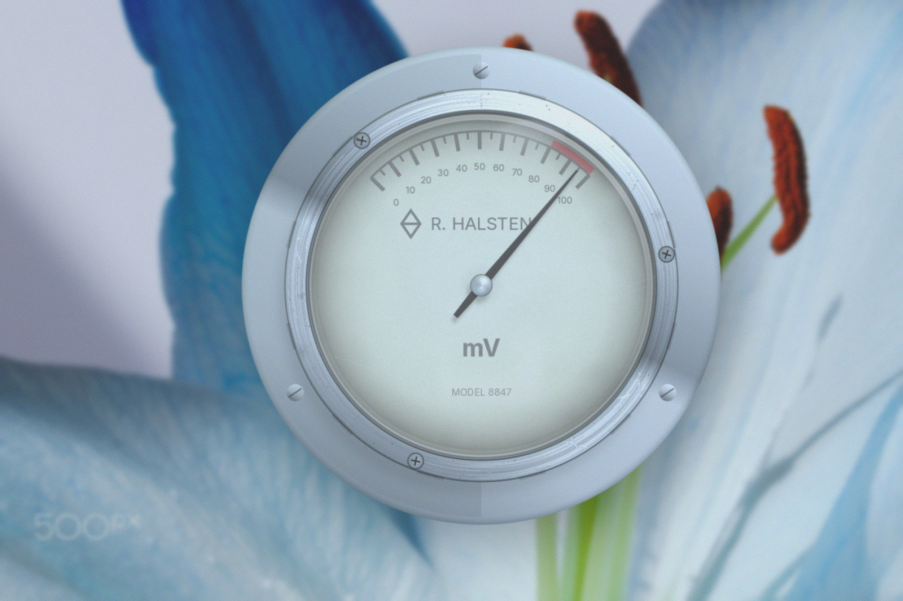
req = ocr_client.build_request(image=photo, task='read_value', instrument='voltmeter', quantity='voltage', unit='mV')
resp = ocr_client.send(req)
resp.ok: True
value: 95 mV
